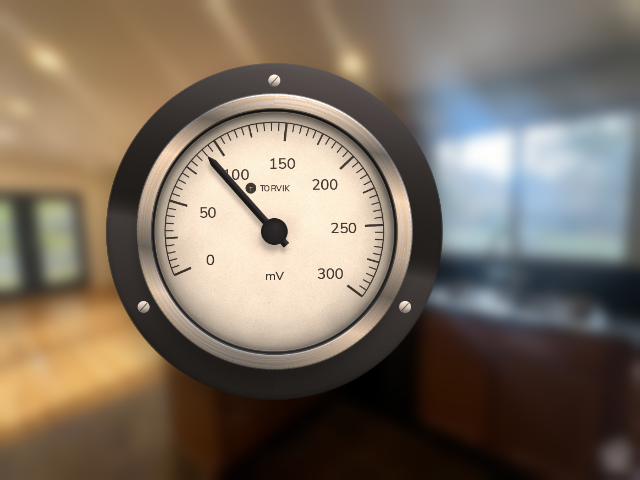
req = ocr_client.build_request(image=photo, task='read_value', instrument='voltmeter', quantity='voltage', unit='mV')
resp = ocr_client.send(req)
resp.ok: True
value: 90 mV
